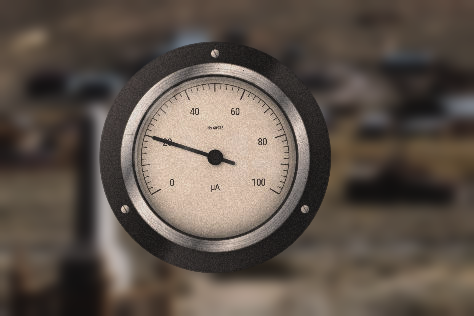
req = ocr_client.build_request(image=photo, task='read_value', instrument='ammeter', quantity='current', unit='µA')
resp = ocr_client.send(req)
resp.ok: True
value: 20 µA
